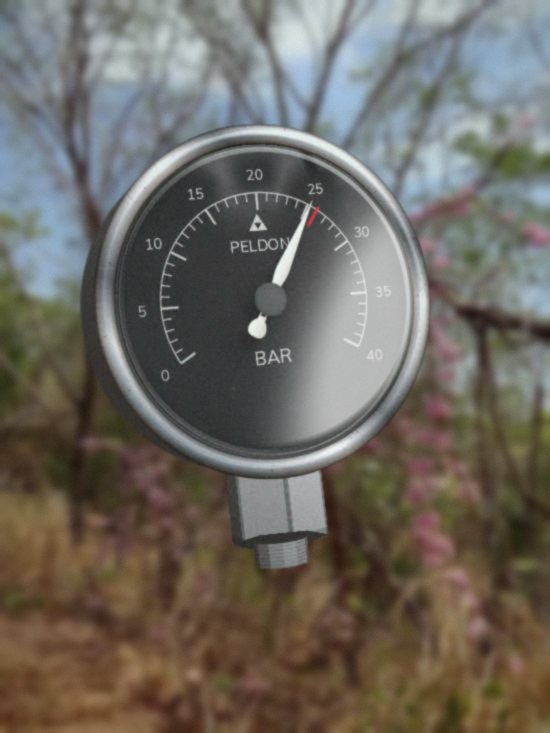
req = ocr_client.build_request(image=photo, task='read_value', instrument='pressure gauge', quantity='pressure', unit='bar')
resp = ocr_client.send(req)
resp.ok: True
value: 25 bar
